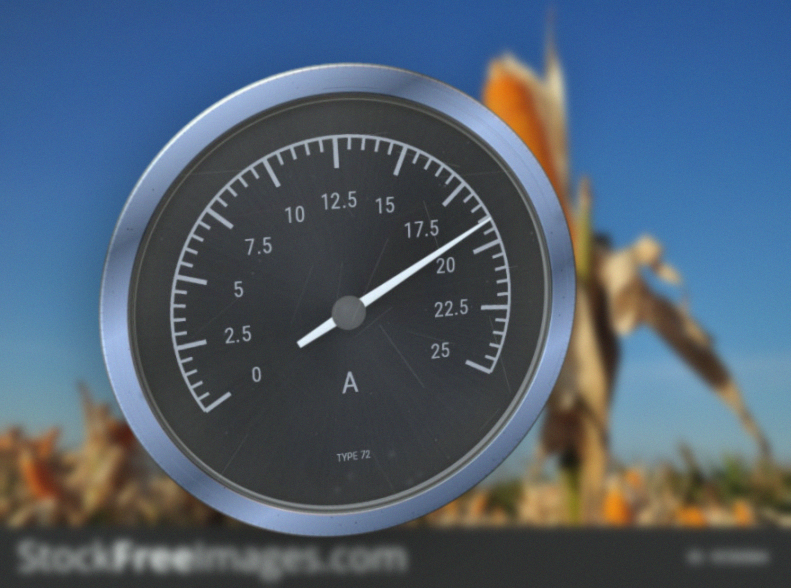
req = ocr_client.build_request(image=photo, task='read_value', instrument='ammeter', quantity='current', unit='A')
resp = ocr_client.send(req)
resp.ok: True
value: 19 A
